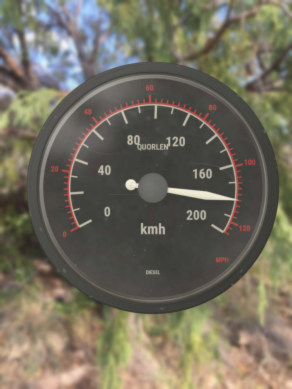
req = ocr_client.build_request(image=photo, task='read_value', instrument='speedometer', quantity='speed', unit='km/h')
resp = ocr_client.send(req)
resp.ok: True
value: 180 km/h
